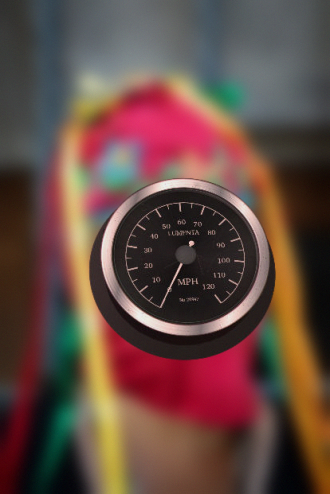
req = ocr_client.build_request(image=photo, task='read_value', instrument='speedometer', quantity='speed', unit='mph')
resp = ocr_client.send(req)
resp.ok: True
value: 0 mph
